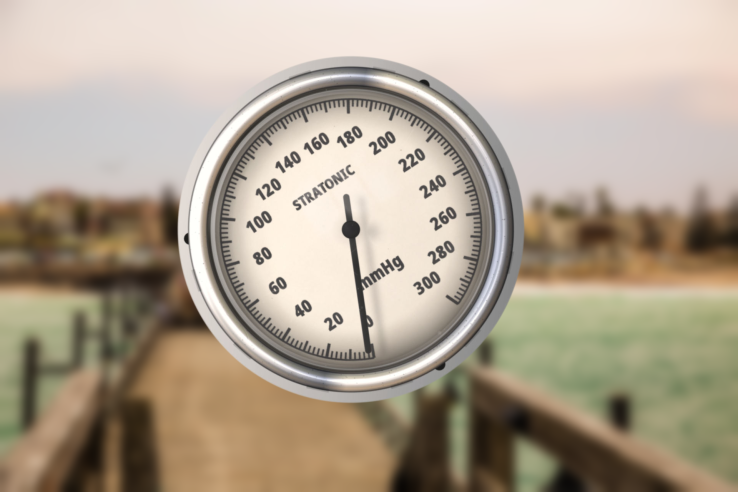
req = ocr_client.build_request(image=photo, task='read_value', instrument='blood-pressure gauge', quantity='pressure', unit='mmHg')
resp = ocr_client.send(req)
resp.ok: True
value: 2 mmHg
